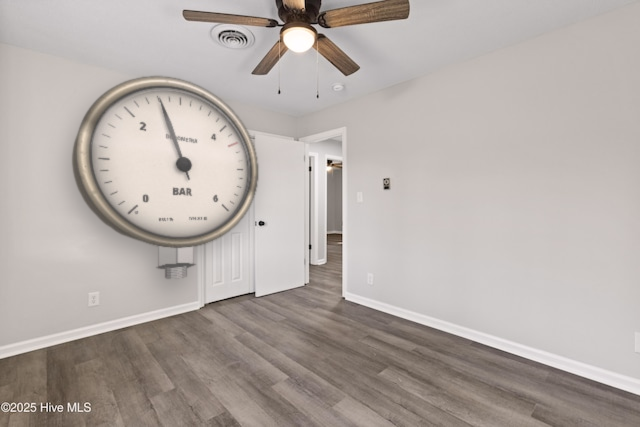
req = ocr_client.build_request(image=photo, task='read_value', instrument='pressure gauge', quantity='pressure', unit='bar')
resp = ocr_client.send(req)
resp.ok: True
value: 2.6 bar
